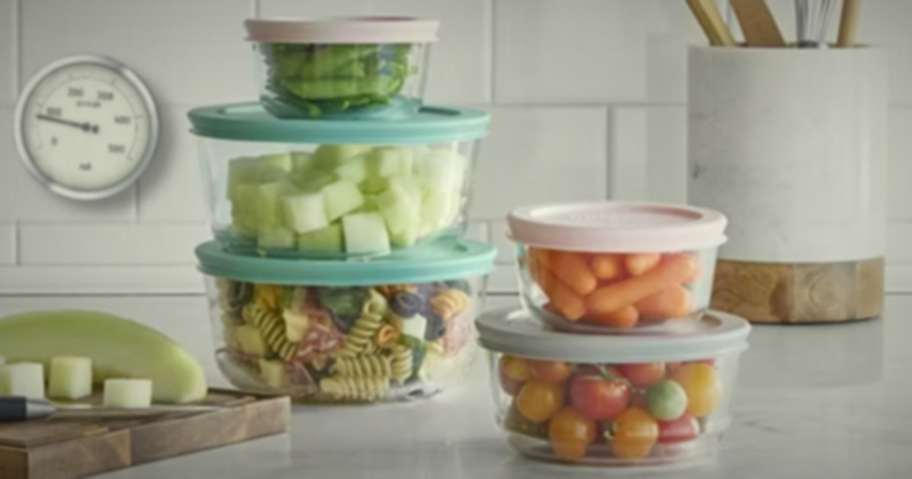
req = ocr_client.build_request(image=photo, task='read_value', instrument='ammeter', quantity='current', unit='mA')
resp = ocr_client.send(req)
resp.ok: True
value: 75 mA
